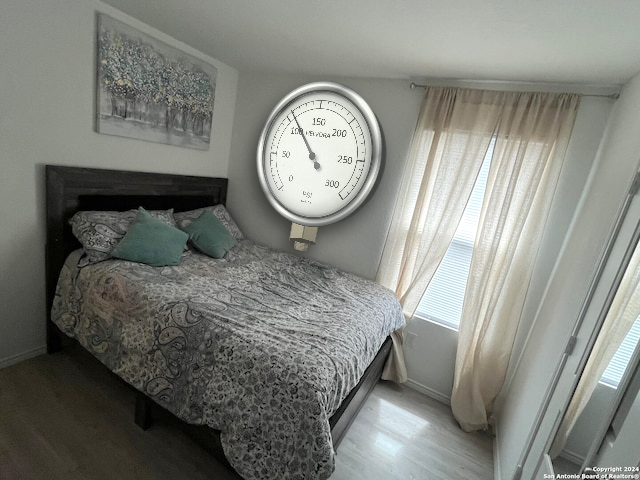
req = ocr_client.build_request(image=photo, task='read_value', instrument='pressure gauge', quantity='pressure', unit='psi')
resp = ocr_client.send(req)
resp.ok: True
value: 110 psi
